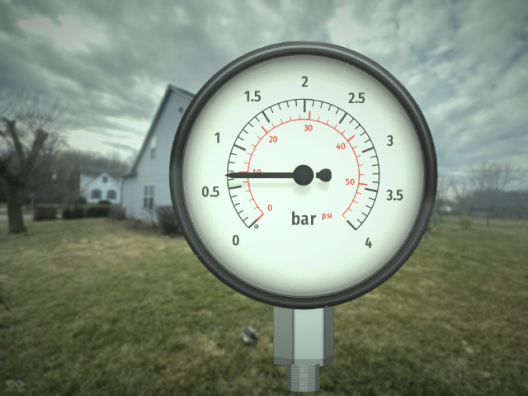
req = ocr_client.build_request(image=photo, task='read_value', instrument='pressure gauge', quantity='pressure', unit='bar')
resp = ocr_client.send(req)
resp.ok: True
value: 0.65 bar
